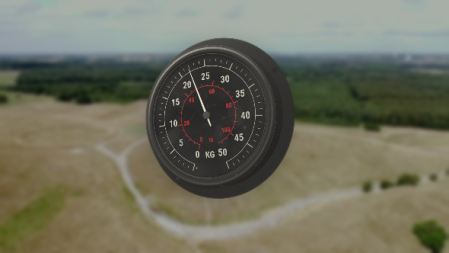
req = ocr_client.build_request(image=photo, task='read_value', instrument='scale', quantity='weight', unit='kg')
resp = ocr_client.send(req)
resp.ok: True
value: 22 kg
